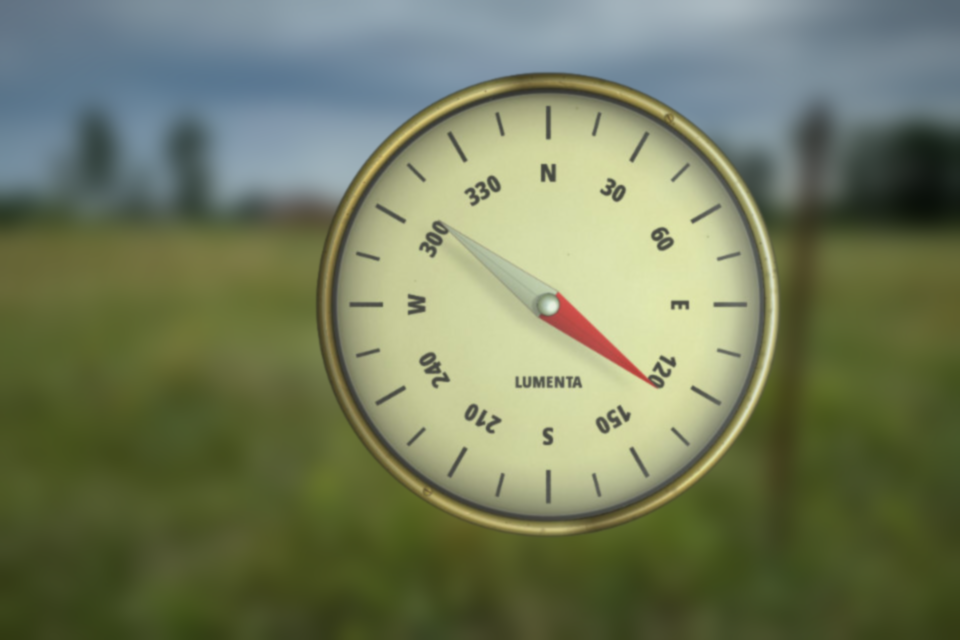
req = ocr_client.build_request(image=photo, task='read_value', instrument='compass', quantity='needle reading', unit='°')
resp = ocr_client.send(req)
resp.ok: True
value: 127.5 °
